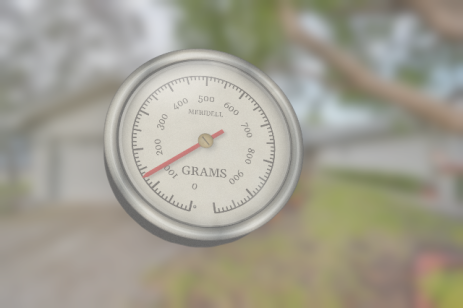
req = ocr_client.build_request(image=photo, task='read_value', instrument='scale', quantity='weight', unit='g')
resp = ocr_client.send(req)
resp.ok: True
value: 130 g
